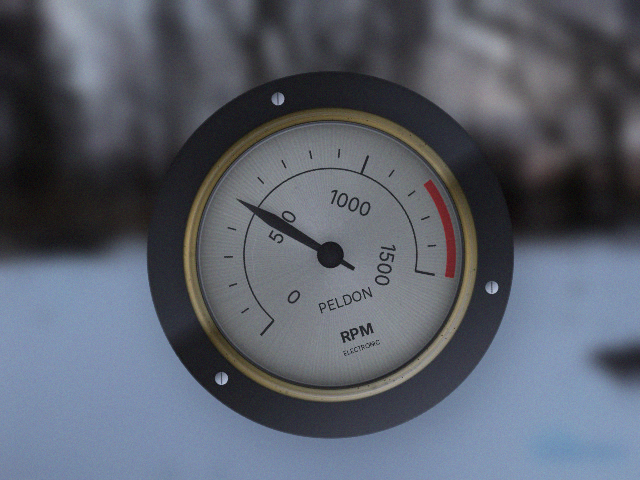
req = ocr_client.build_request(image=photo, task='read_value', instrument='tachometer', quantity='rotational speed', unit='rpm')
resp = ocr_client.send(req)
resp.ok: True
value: 500 rpm
